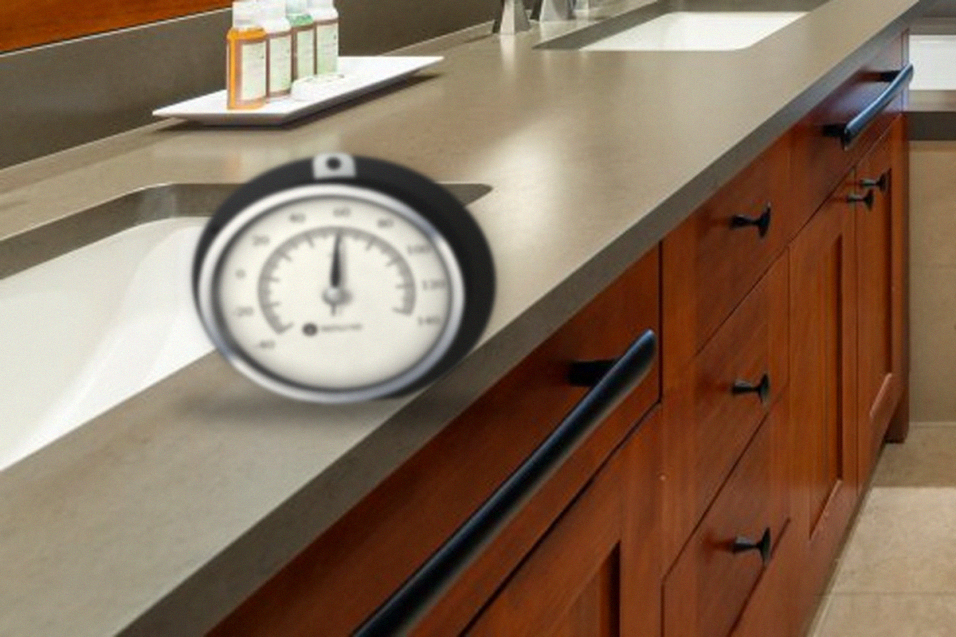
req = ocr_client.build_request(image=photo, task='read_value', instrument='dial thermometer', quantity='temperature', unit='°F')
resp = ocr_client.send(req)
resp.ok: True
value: 60 °F
